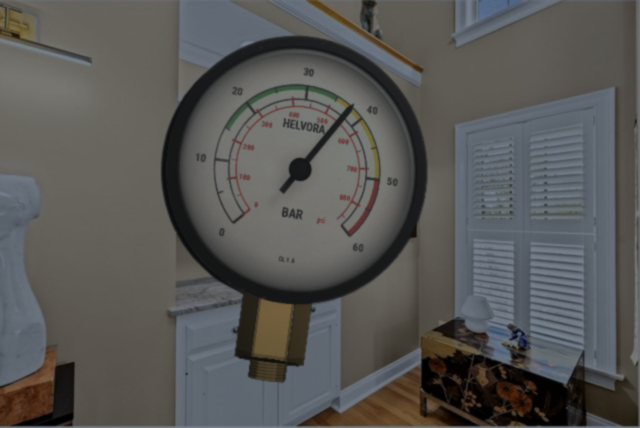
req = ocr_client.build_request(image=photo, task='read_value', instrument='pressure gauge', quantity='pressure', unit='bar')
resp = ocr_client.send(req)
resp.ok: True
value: 37.5 bar
